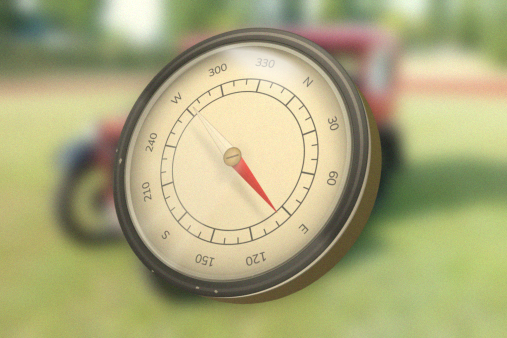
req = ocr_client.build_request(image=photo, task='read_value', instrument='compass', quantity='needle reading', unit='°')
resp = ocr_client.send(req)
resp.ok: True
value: 95 °
